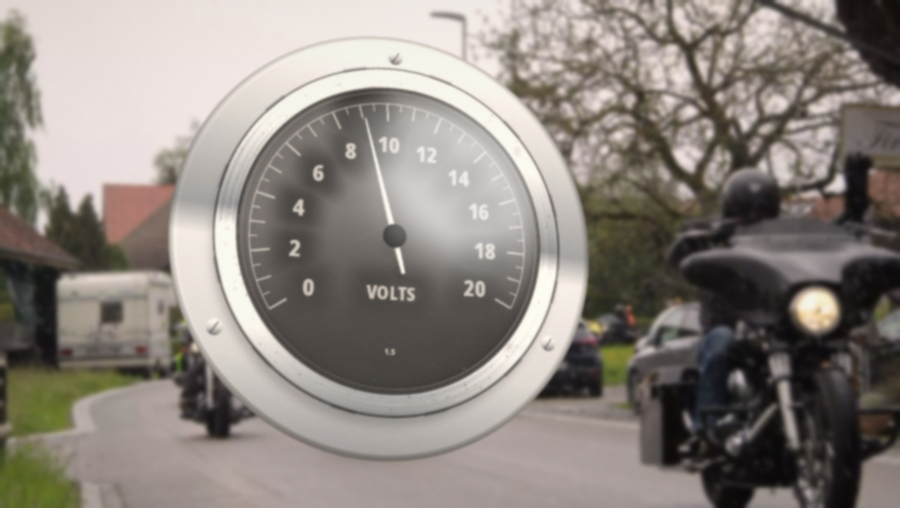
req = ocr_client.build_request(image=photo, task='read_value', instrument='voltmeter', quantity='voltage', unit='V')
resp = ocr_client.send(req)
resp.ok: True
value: 9 V
